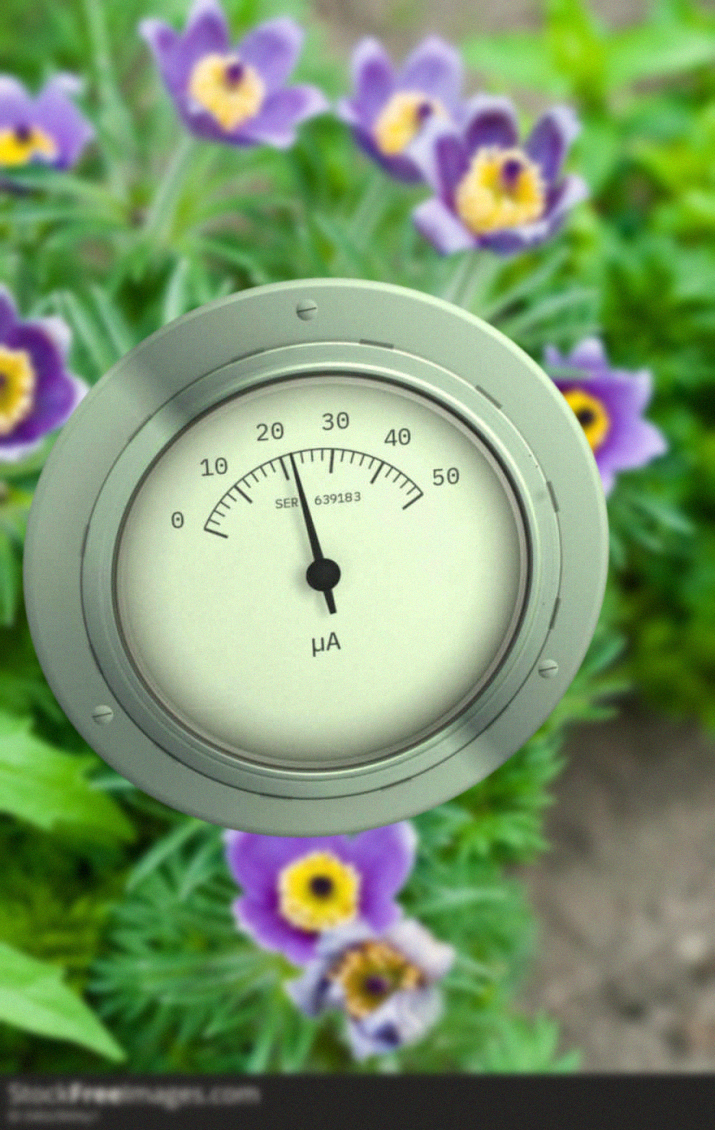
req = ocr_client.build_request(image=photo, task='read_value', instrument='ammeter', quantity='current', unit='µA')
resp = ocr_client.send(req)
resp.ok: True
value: 22 µA
